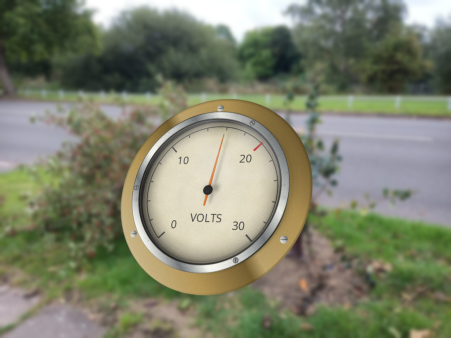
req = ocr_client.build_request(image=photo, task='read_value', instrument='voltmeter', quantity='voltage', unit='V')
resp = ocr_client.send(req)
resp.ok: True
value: 16 V
